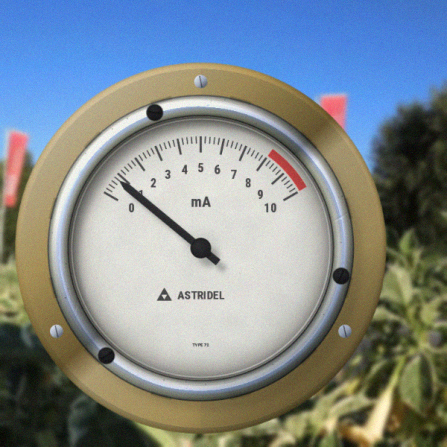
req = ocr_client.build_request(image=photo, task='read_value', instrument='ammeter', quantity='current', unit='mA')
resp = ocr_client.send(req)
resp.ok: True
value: 0.8 mA
